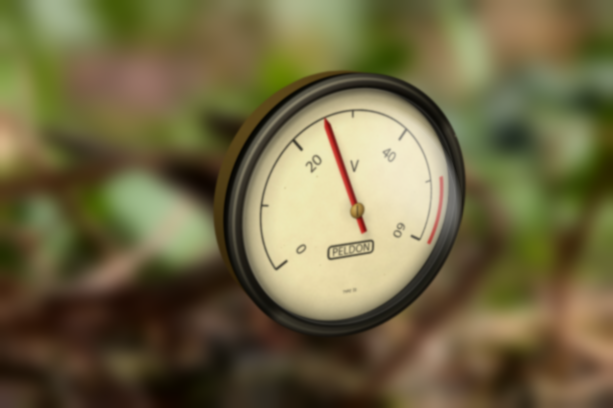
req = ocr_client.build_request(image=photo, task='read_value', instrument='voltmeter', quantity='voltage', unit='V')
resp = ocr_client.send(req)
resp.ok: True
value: 25 V
